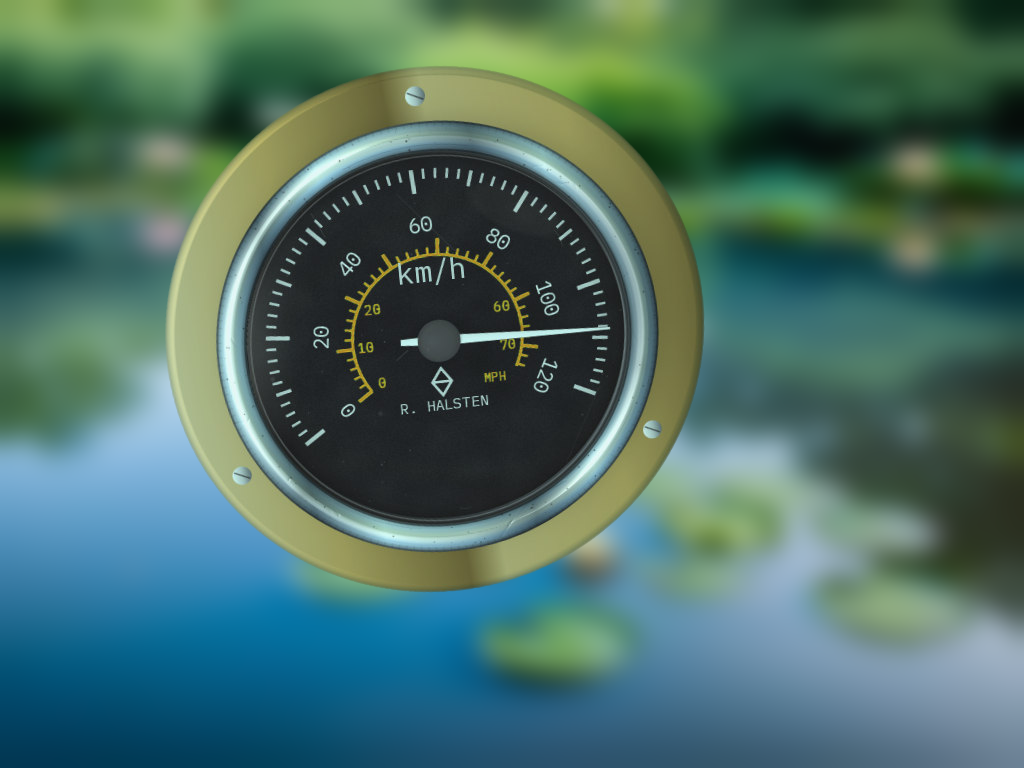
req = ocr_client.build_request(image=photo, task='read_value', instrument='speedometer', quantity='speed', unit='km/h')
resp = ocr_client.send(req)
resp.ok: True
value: 108 km/h
